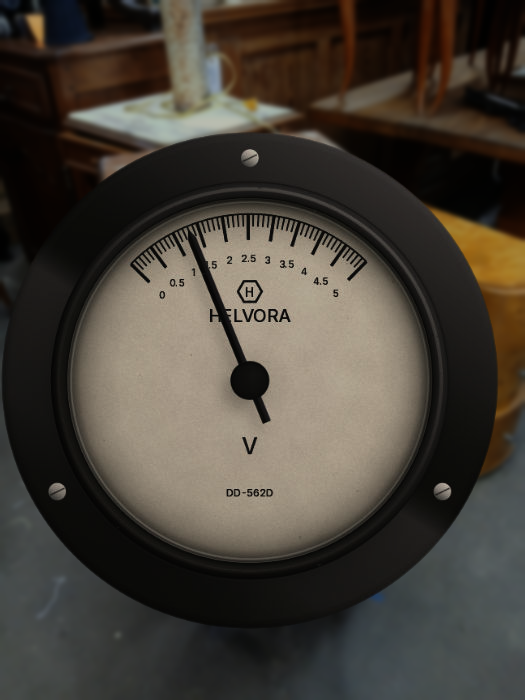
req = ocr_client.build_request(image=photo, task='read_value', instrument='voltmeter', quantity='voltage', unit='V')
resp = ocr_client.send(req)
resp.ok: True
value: 1.3 V
